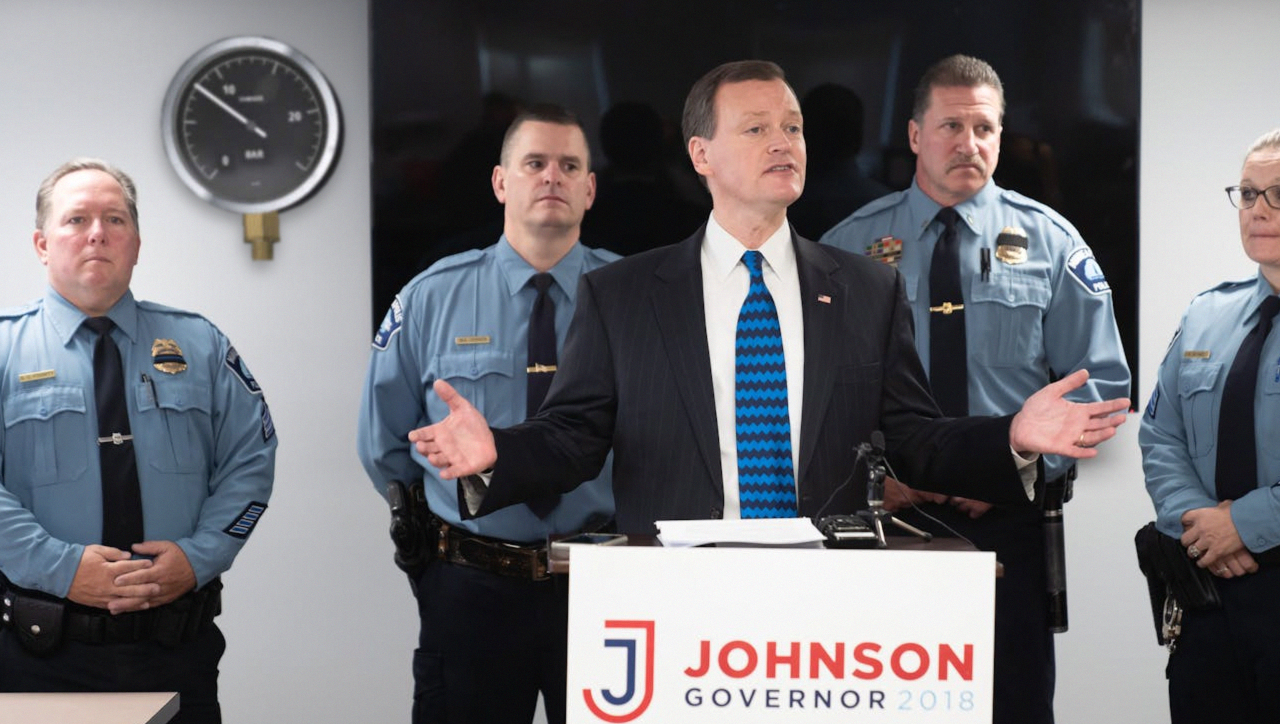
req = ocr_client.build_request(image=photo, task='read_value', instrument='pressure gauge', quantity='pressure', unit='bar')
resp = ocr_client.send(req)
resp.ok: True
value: 8 bar
